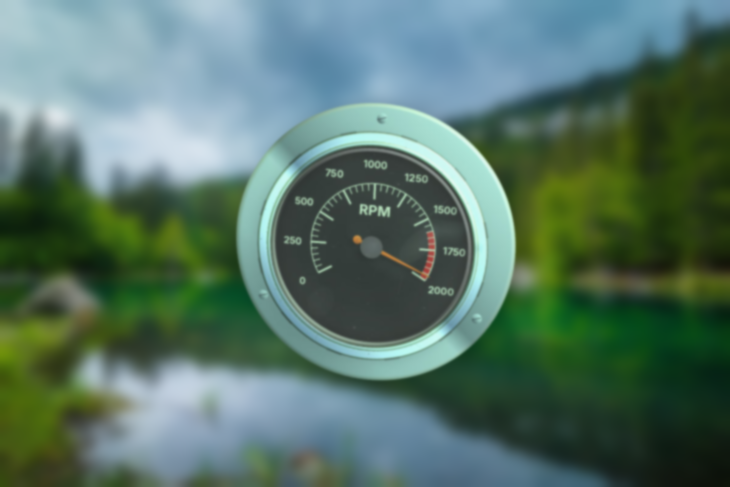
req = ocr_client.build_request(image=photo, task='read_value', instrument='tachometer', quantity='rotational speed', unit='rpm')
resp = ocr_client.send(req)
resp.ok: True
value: 1950 rpm
